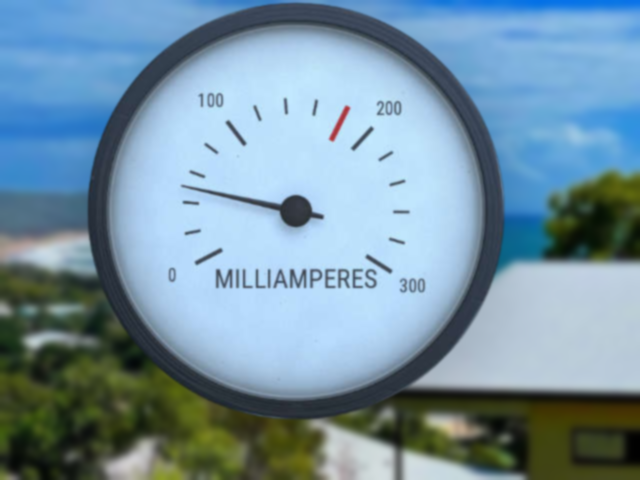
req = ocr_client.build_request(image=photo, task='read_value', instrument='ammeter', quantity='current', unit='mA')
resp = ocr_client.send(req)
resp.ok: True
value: 50 mA
